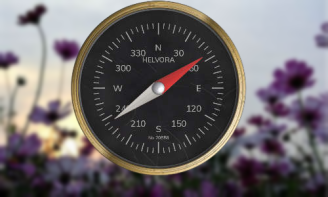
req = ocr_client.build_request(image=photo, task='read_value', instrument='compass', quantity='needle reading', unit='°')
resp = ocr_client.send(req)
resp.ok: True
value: 55 °
